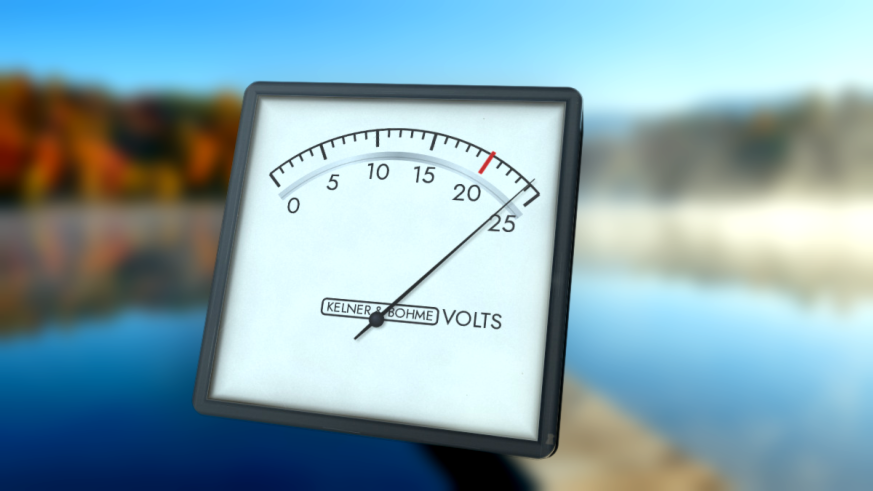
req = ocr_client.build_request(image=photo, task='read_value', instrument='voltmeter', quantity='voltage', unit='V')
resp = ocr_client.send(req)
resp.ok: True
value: 24 V
